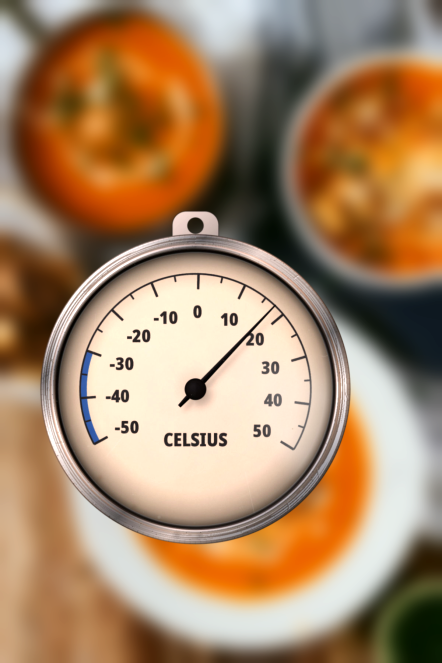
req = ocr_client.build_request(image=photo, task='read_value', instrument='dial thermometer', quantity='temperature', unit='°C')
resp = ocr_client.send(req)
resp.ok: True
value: 17.5 °C
